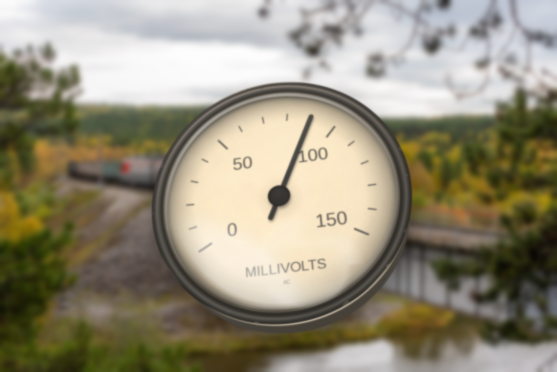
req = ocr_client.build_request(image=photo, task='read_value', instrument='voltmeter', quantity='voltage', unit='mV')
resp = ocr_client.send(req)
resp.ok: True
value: 90 mV
